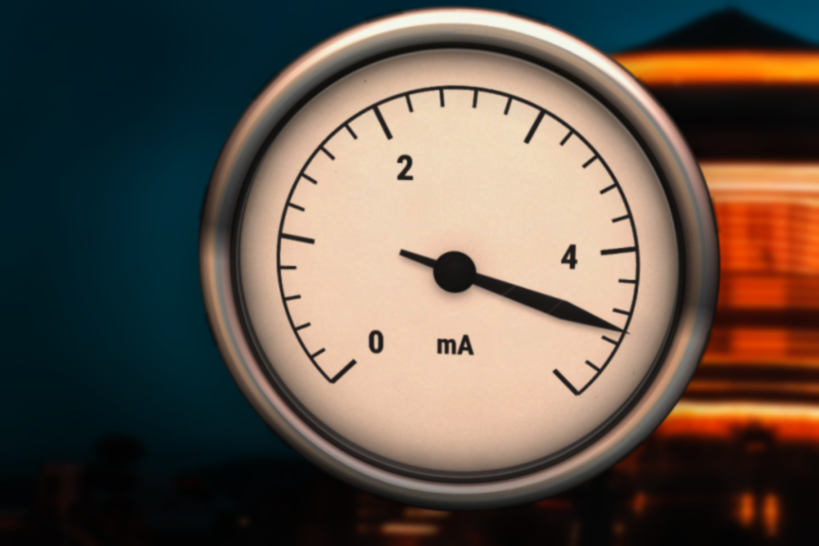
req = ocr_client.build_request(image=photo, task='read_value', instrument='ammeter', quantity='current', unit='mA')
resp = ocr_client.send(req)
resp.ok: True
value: 4.5 mA
